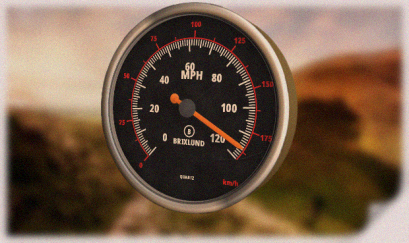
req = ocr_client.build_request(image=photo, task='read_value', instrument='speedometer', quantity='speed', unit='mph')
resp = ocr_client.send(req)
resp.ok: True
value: 115 mph
